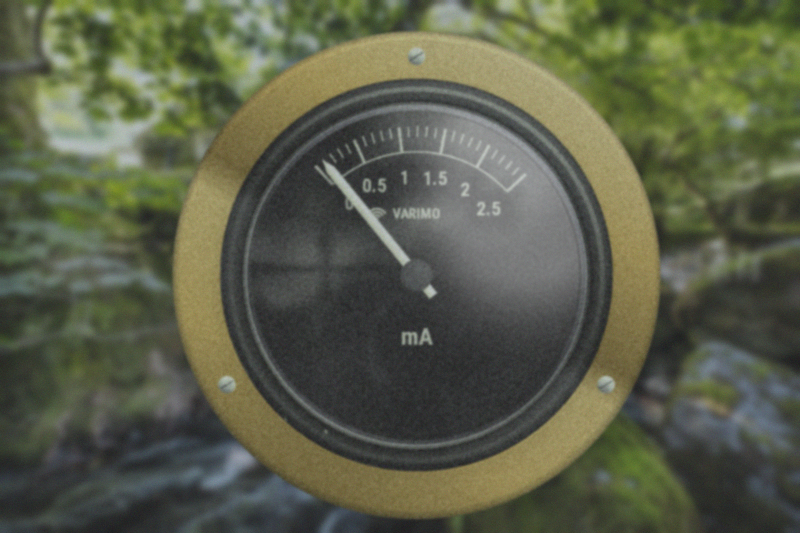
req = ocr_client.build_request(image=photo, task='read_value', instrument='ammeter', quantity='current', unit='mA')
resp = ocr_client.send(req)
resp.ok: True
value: 0.1 mA
